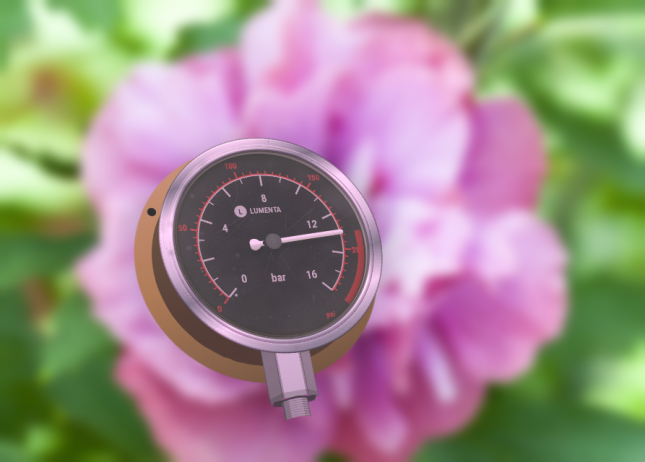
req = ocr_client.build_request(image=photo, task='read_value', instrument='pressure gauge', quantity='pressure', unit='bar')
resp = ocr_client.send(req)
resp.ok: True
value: 13 bar
